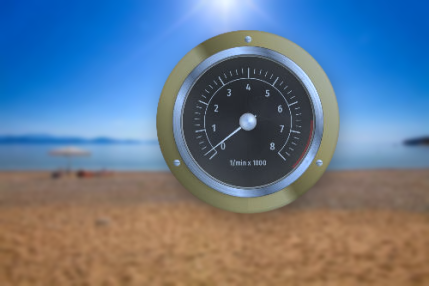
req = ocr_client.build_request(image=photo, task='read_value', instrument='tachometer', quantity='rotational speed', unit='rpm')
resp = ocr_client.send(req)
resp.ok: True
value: 200 rpm
